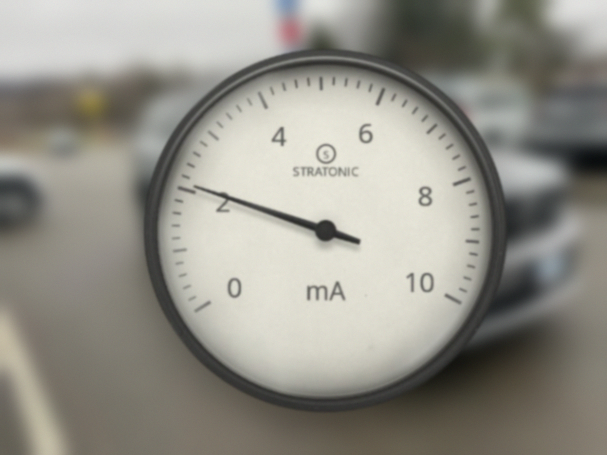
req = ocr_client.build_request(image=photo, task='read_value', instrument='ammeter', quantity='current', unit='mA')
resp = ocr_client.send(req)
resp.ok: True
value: 2.1 mA
